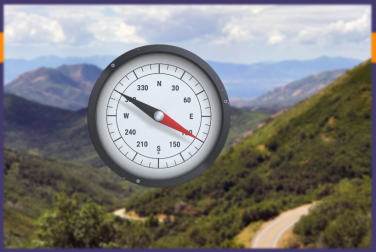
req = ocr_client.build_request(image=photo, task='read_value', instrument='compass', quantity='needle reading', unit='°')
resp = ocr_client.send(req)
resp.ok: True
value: 120 °
